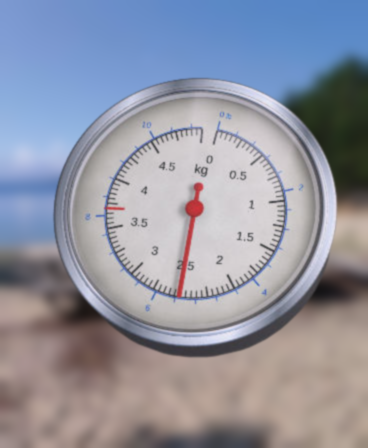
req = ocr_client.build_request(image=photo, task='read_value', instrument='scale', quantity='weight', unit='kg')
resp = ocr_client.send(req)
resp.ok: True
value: 2.5 kg
